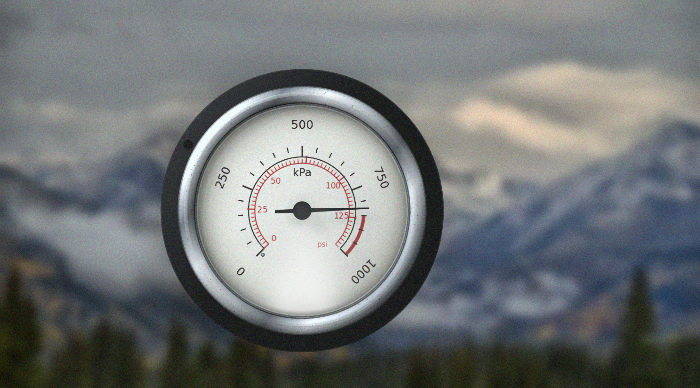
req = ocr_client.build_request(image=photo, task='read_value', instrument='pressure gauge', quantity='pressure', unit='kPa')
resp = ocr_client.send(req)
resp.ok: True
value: 825 kPa
